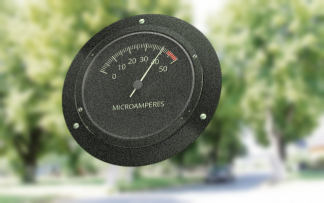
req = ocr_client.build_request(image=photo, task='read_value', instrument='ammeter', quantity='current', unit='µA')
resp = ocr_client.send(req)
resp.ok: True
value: 40 µA
